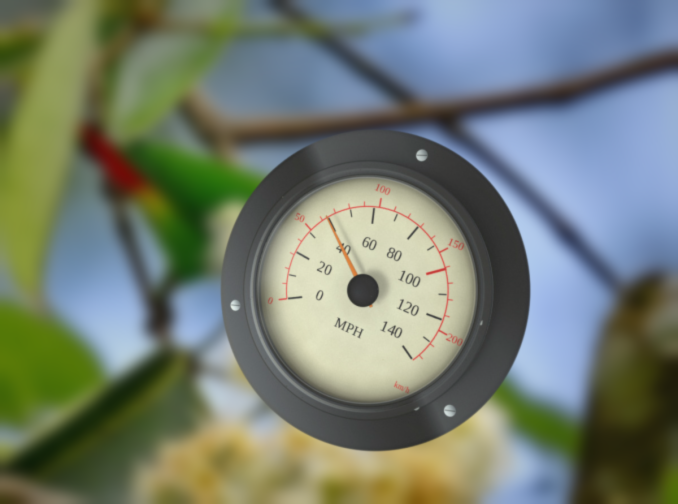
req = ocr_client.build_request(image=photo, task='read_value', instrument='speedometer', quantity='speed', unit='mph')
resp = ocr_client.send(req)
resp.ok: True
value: 40 mph
